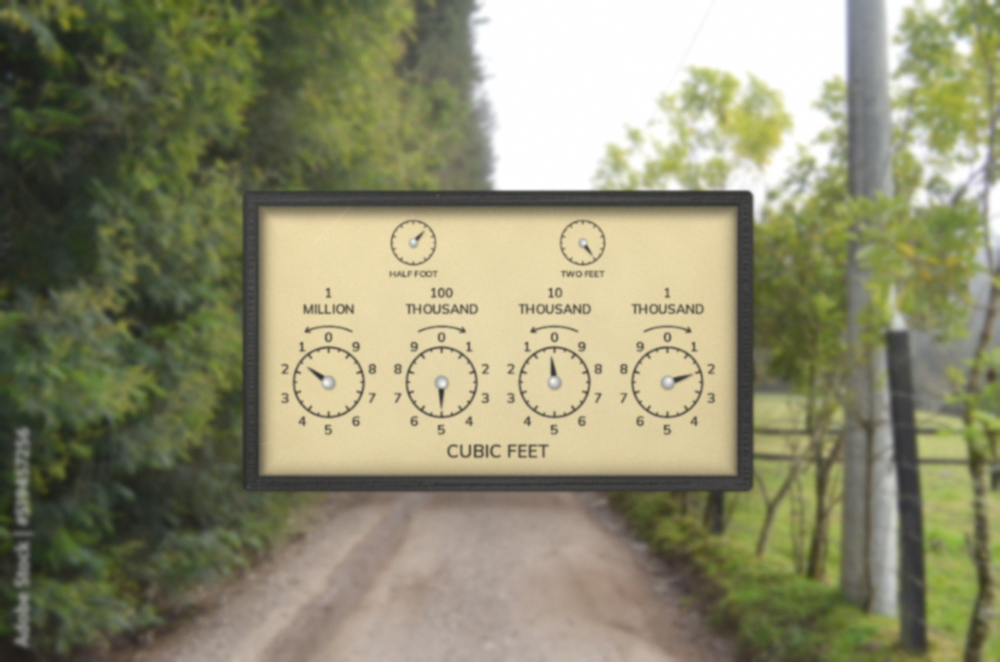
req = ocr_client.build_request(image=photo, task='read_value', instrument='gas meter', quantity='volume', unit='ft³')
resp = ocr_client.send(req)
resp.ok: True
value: 150200 ft³
